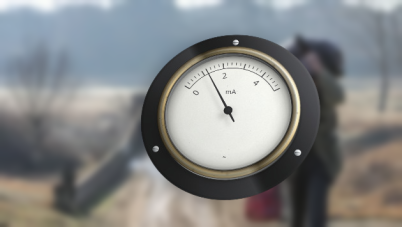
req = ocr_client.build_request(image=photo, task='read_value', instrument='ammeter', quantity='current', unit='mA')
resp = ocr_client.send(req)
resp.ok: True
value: 1.2 mA
